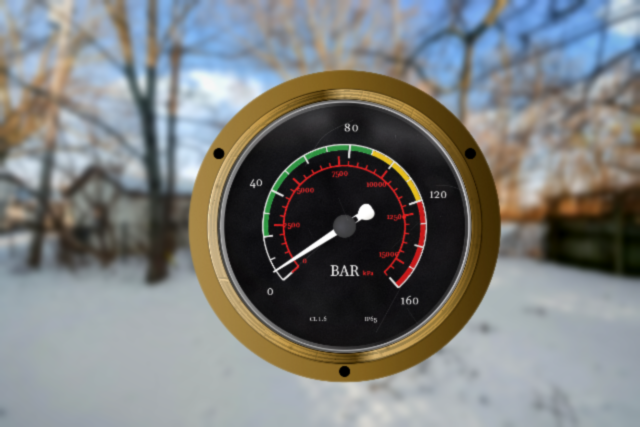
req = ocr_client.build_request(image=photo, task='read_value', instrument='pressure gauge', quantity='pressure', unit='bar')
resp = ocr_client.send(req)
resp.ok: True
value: 5 bar
